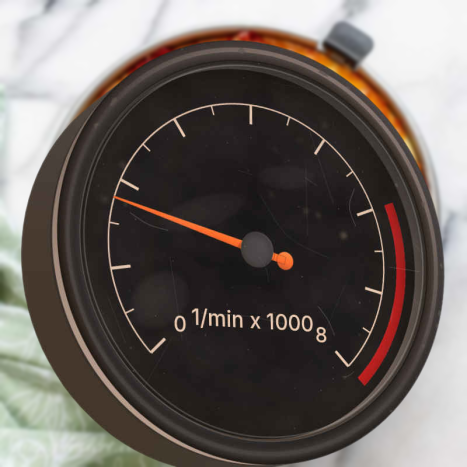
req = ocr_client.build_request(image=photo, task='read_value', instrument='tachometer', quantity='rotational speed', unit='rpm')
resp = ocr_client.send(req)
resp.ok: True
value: 1750 rpm
